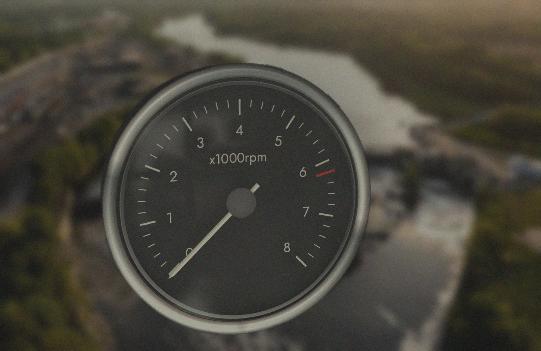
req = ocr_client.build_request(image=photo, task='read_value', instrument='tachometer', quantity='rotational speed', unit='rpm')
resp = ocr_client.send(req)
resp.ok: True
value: 0 rpm
